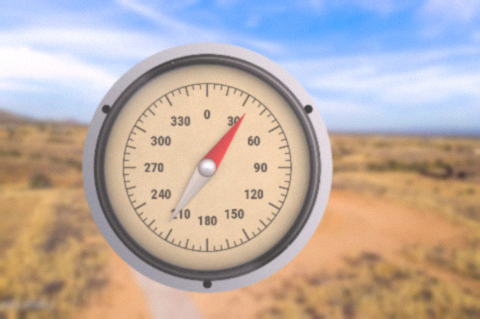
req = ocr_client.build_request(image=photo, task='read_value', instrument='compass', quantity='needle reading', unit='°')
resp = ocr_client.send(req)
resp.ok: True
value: 35 °
